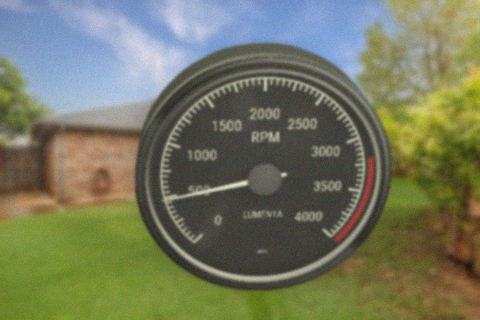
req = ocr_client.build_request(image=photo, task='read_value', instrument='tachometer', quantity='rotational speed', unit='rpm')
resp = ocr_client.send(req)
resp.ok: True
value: 500 rpm
